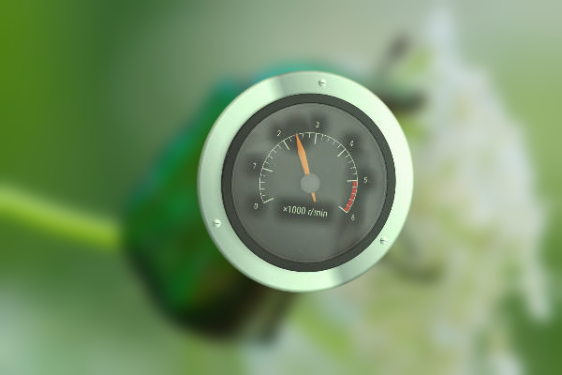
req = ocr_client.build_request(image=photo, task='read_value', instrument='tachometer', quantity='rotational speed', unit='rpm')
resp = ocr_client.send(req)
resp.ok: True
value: 2400 rpm
